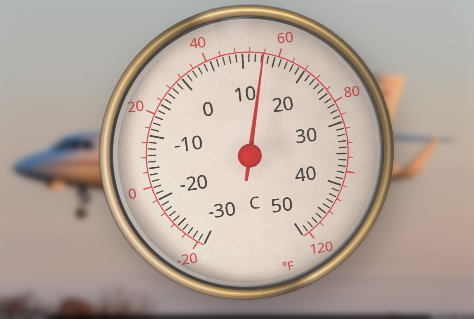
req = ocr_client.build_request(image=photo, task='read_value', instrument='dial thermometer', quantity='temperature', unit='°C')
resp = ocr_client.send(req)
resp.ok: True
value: 13 °C
